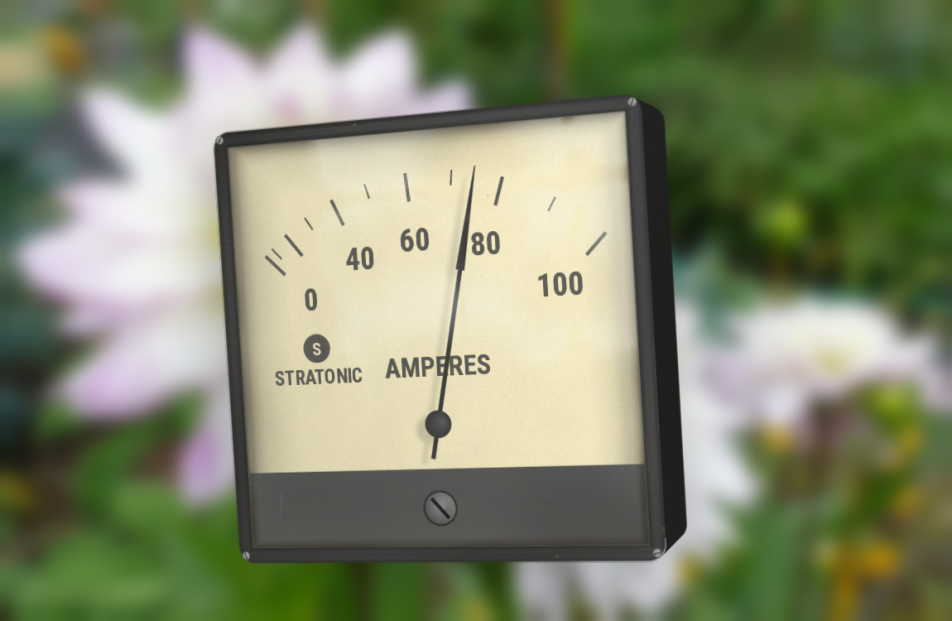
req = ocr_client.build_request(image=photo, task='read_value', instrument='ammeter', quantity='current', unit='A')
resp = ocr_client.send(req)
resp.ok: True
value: 75 A
